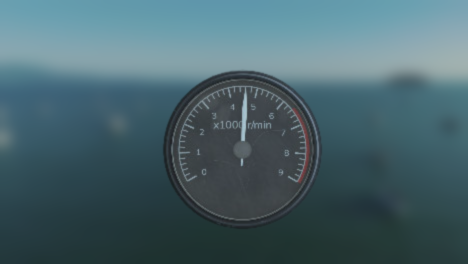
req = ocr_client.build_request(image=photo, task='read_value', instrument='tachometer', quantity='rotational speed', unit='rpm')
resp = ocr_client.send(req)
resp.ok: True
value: 4600 rpm
